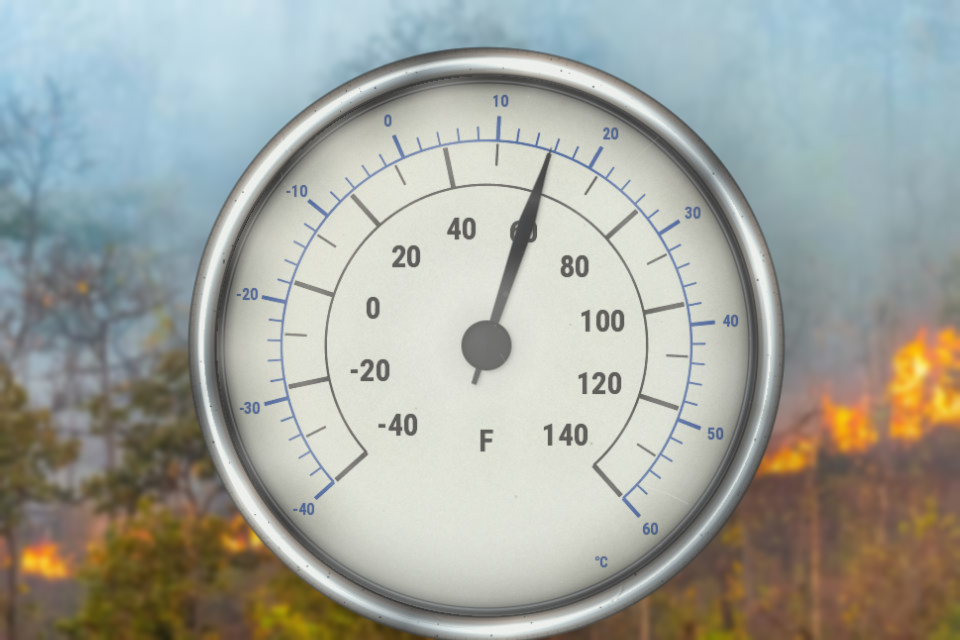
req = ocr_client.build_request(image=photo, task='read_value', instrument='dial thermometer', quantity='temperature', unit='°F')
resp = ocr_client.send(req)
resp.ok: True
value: 60 °F
